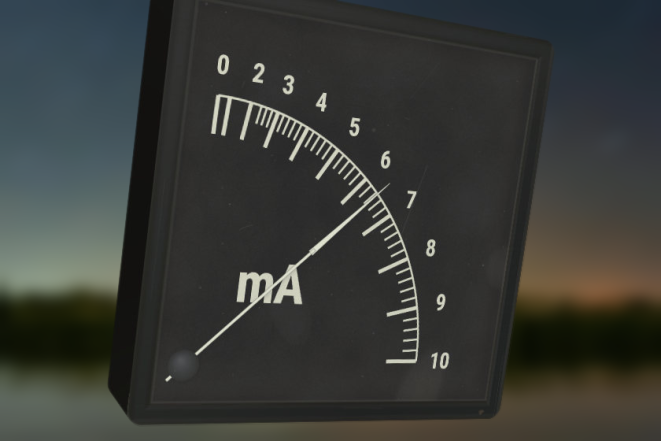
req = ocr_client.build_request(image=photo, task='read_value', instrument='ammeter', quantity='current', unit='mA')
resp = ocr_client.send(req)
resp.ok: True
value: 6.4 mA
